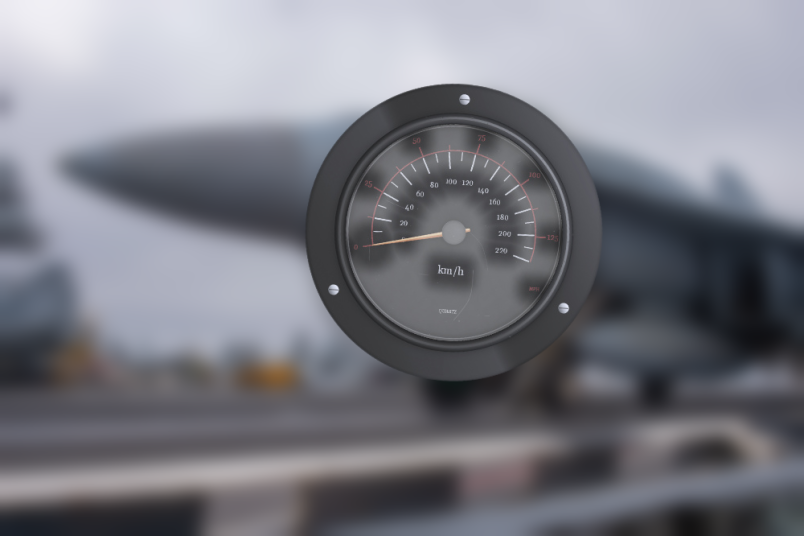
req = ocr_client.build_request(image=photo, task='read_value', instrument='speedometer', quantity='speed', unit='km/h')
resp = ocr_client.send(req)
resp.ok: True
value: 0 km/h
